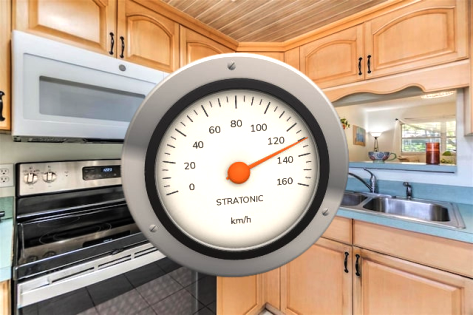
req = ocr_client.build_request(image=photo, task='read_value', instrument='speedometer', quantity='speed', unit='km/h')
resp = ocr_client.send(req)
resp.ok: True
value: 130 km/h
